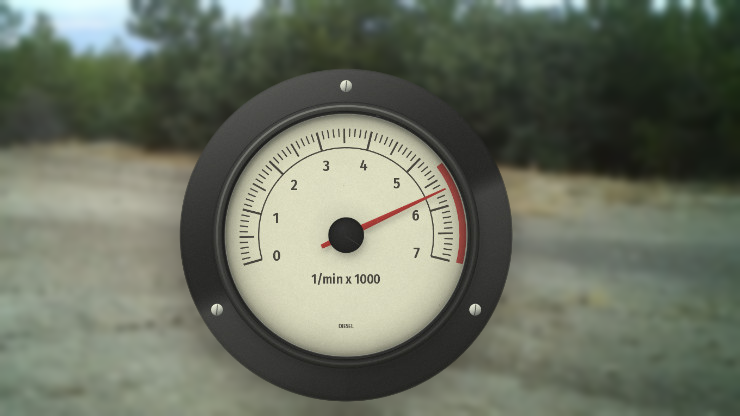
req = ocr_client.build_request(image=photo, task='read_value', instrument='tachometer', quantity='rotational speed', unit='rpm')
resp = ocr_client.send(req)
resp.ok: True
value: 5700 rpm
